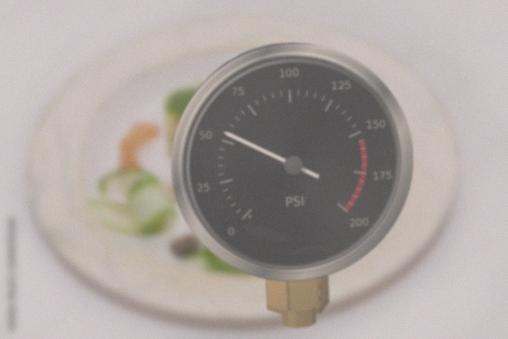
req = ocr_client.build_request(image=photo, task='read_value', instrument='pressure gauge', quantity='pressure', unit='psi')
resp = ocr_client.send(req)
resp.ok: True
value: 55 psi
